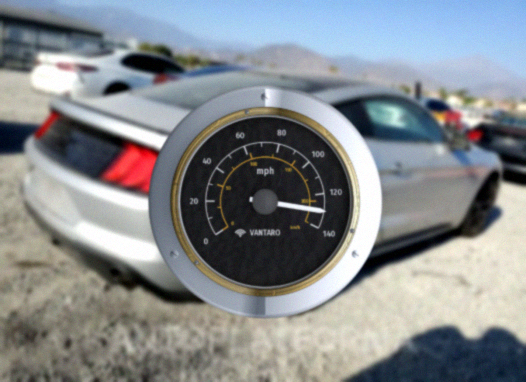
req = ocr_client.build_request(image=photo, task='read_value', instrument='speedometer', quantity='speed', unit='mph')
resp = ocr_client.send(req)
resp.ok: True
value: 130 mph
